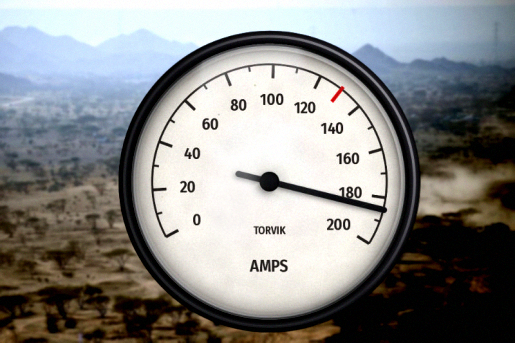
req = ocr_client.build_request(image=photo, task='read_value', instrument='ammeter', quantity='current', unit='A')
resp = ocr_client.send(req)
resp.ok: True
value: 185 A
